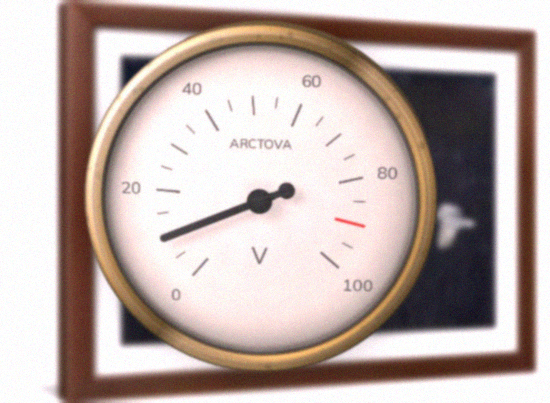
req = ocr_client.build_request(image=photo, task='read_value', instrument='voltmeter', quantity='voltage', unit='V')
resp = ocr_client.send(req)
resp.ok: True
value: 10 V
